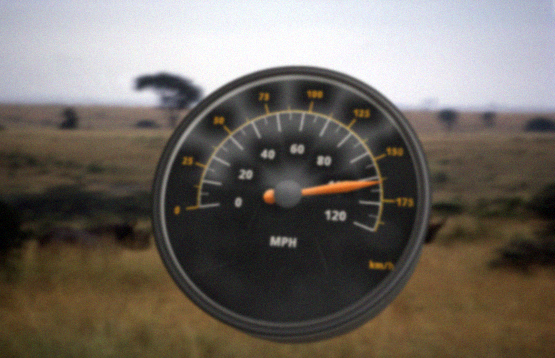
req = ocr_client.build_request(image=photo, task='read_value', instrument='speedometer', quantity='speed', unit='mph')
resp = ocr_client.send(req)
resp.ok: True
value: 102.5 mph
